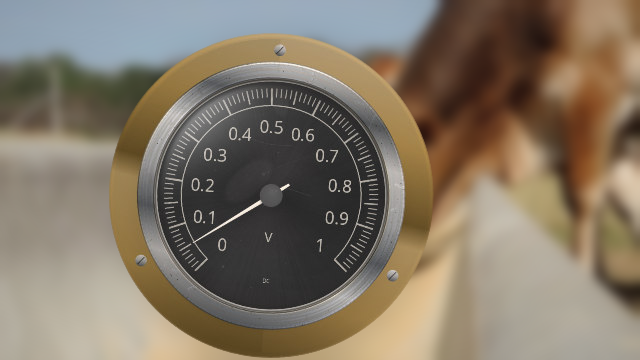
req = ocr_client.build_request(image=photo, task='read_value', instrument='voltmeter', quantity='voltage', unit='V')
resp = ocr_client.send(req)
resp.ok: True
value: 0.05 V
